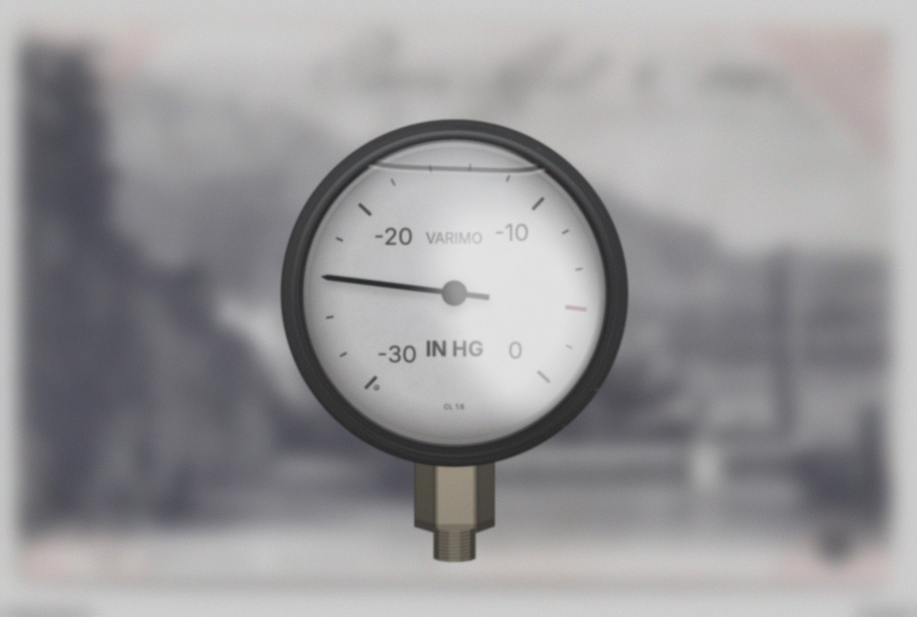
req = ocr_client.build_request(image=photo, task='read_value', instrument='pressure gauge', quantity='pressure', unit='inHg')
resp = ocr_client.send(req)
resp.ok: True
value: -24 inHg
